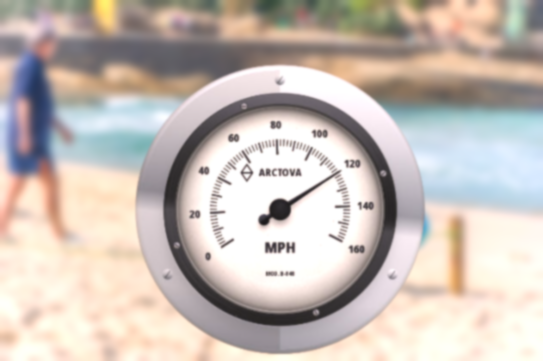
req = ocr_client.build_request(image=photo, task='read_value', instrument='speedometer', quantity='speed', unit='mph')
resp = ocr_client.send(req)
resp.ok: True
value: 120 mph
